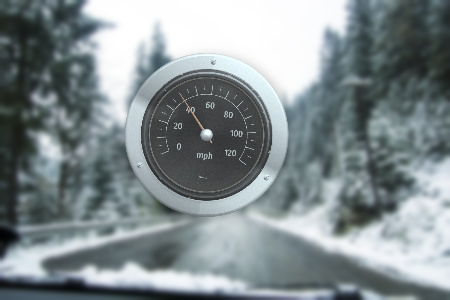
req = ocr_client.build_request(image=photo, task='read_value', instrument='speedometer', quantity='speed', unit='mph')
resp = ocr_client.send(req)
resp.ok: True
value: 40 mph
